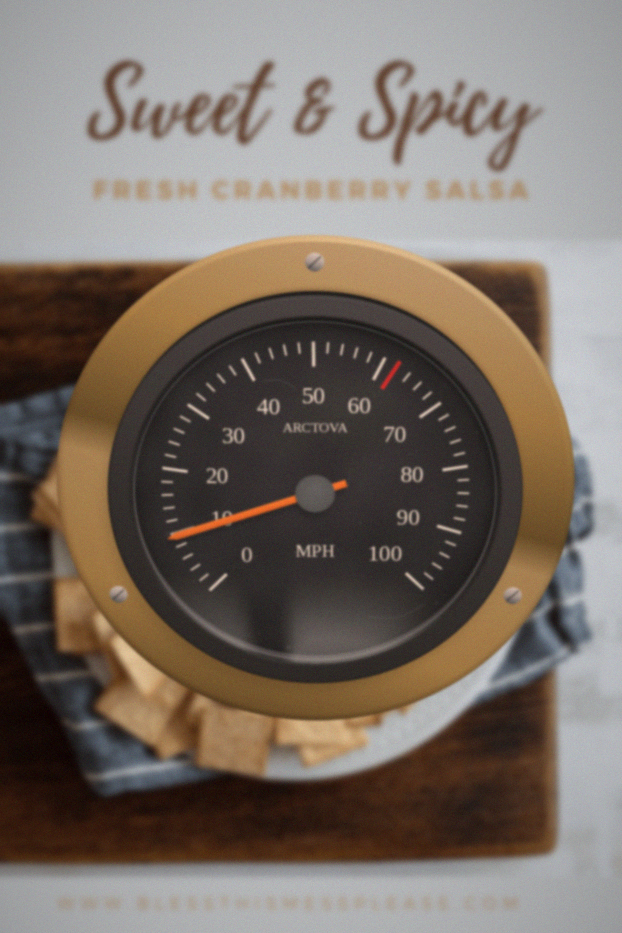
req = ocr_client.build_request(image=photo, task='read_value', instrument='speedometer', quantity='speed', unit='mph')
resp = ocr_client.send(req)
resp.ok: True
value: 10 mph
